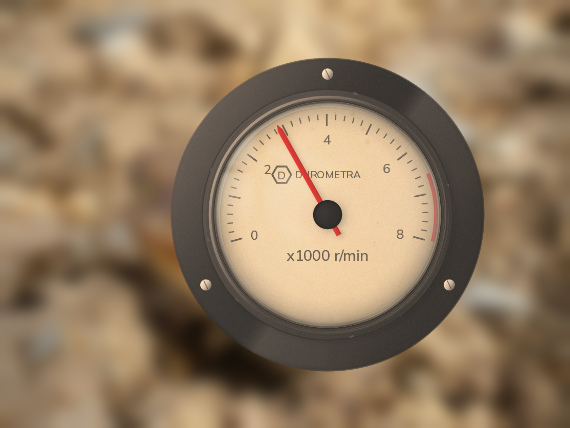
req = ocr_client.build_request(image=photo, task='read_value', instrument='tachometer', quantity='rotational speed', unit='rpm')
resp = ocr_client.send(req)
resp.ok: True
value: 2900 rpm
